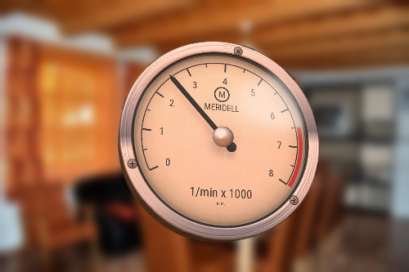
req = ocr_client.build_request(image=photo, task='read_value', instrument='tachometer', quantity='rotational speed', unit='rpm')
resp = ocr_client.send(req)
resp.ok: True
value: 2500 rpm
